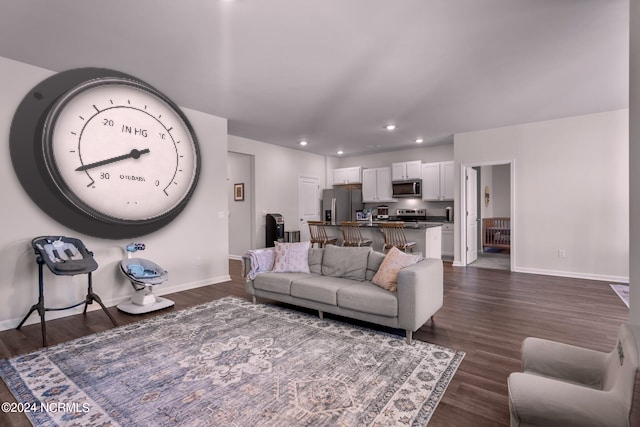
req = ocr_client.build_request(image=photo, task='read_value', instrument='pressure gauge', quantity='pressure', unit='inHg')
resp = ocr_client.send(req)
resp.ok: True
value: -28 inHg
